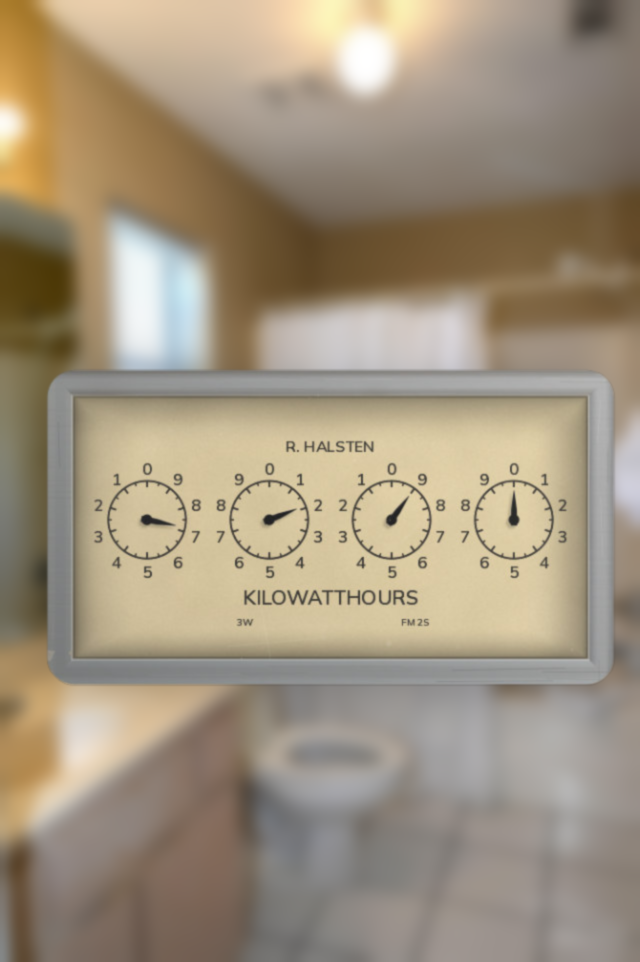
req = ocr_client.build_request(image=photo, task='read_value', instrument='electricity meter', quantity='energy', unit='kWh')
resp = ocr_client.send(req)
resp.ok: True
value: 7190 kWh
